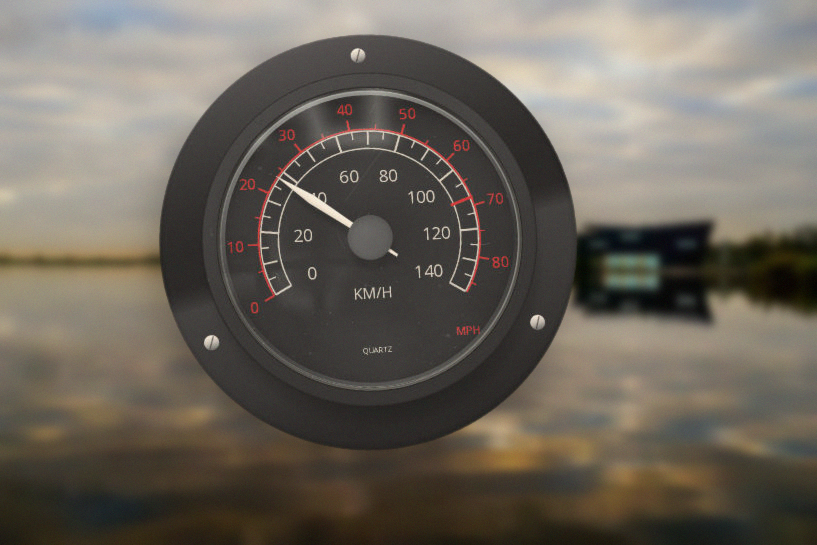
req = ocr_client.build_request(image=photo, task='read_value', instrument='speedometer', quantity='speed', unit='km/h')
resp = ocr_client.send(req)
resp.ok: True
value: 37.5 km/h
